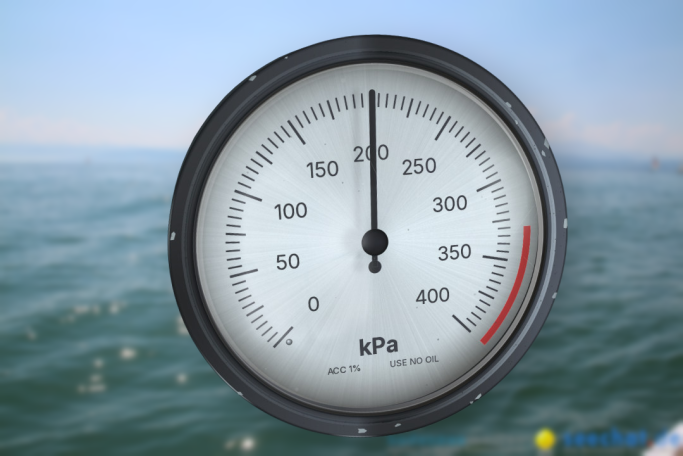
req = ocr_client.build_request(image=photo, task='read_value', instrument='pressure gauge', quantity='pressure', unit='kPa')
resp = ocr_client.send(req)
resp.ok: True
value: 200 kPa
